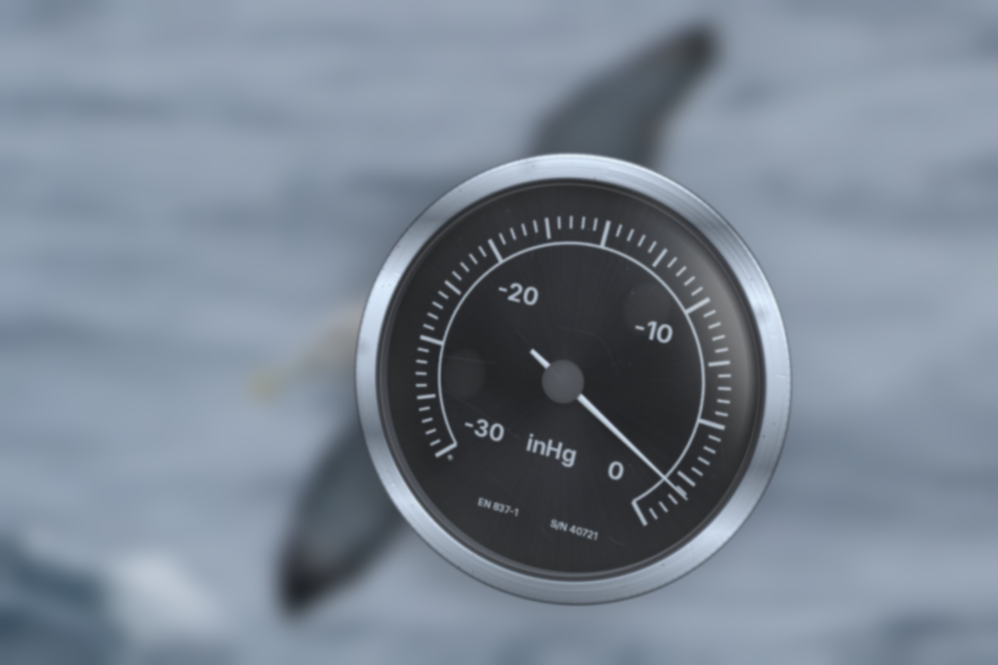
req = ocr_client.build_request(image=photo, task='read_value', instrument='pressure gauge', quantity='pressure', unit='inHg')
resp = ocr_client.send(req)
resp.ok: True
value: -2 inHg
